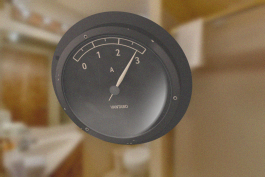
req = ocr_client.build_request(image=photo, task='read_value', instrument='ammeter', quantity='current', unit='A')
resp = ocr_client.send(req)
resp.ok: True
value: 2.75 A
